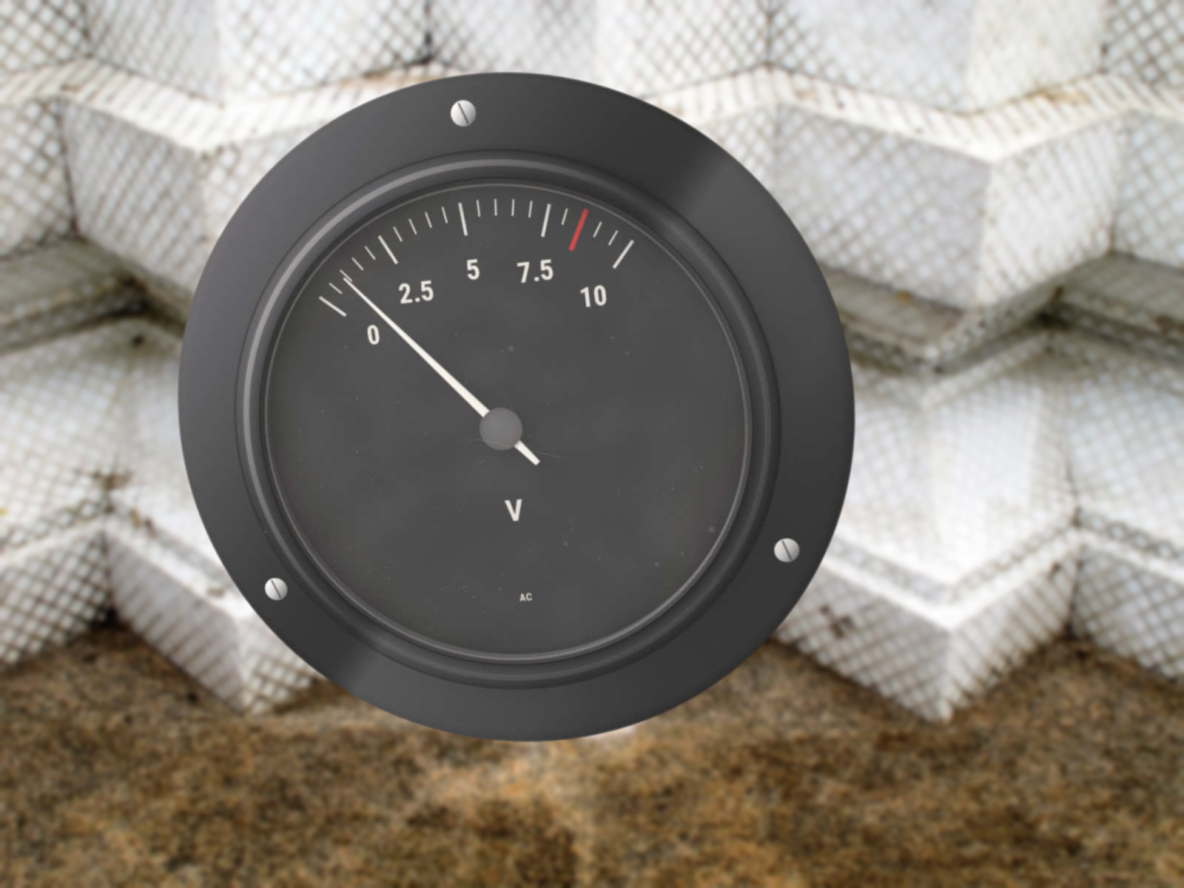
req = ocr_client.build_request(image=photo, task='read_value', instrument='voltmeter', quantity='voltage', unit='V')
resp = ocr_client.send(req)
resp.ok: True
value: 1 V
